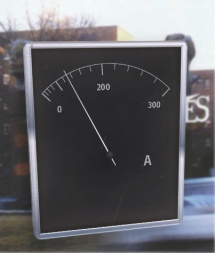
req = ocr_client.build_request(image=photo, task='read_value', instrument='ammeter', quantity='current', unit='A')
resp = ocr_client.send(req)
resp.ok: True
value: 130 A
